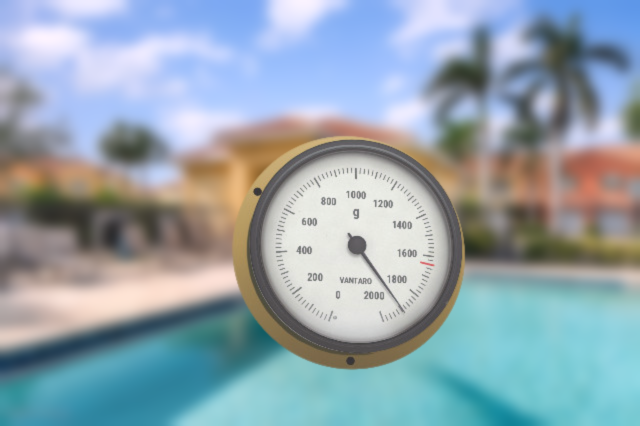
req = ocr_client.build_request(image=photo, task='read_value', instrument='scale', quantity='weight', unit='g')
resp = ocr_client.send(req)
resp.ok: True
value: 1900 g
